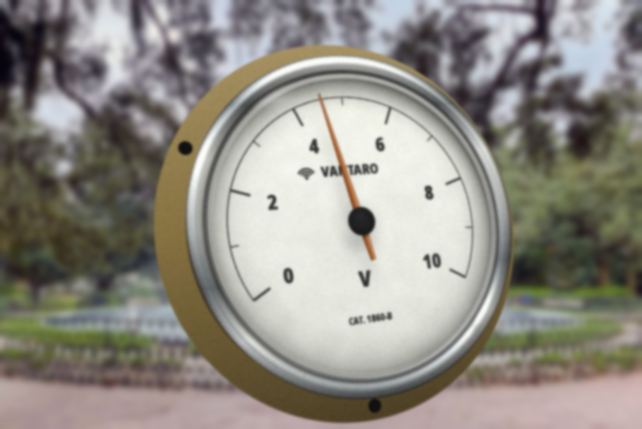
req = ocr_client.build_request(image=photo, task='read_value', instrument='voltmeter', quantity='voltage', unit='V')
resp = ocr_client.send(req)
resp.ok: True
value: 4.5 V
